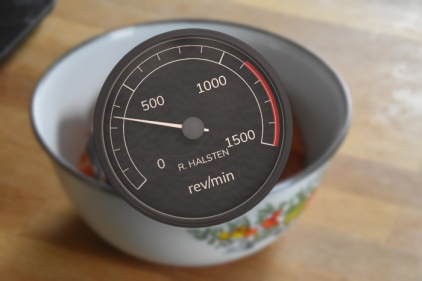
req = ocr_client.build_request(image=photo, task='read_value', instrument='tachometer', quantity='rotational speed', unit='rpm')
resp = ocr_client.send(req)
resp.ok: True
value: 350 rpm
